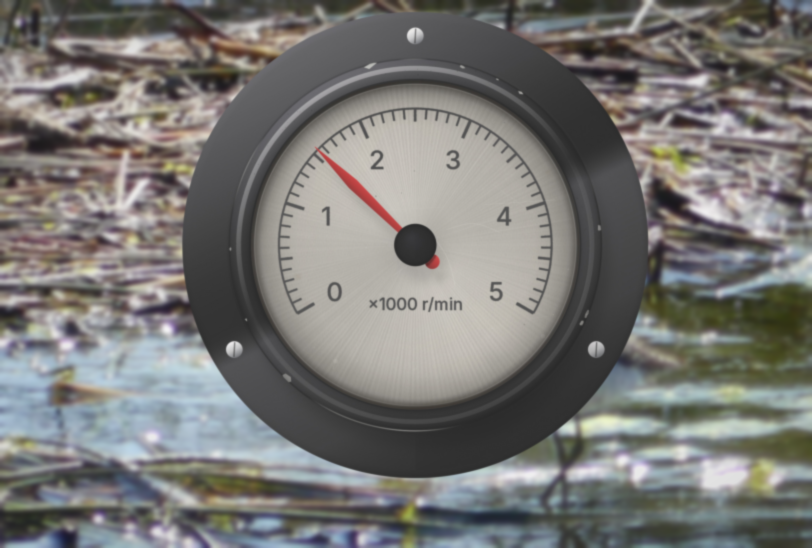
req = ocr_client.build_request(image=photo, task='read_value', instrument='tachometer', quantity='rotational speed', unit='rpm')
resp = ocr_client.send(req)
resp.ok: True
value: 1550 rpm
